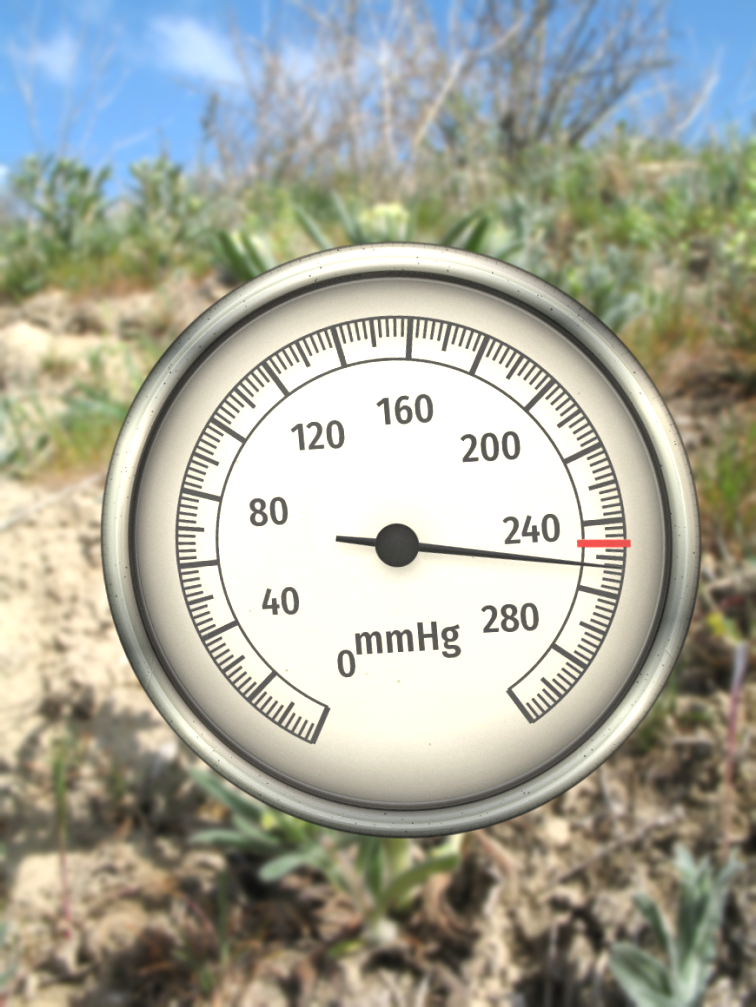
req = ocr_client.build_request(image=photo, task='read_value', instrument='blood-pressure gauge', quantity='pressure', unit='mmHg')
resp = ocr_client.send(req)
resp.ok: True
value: 252 mmHg
